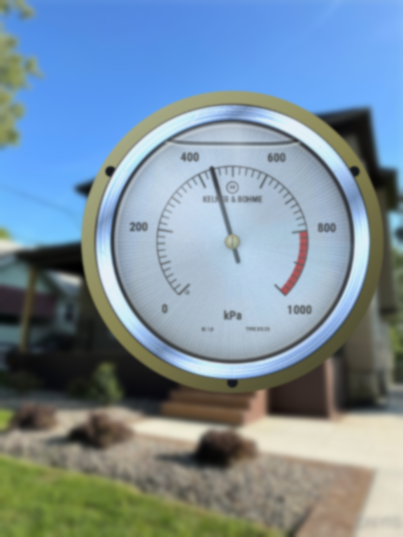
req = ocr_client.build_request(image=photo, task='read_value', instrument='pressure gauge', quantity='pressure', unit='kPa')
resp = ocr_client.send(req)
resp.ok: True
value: 440 kPa
